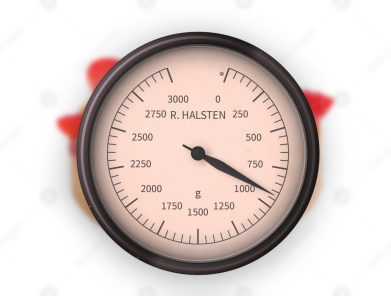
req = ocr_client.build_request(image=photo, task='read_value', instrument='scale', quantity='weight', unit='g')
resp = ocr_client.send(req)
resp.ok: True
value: 925 g
